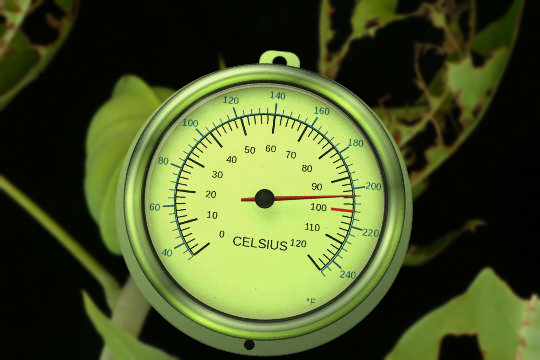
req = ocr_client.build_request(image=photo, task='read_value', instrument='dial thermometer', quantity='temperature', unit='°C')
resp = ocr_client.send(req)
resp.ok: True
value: 96 °C
